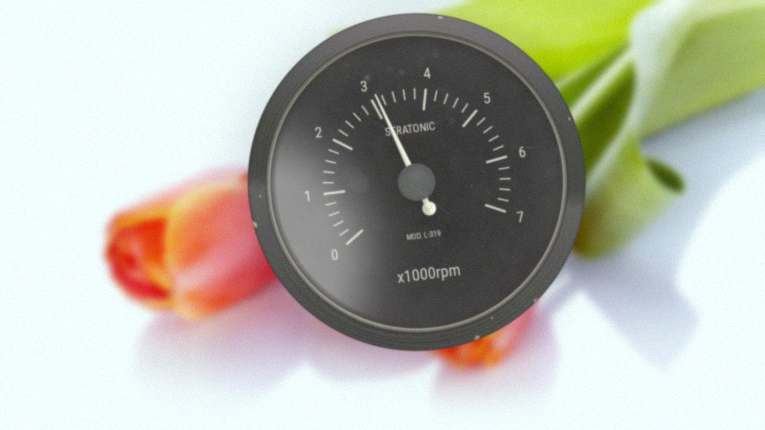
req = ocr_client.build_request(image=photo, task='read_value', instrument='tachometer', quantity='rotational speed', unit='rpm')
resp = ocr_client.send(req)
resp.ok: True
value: 3100 rpm
